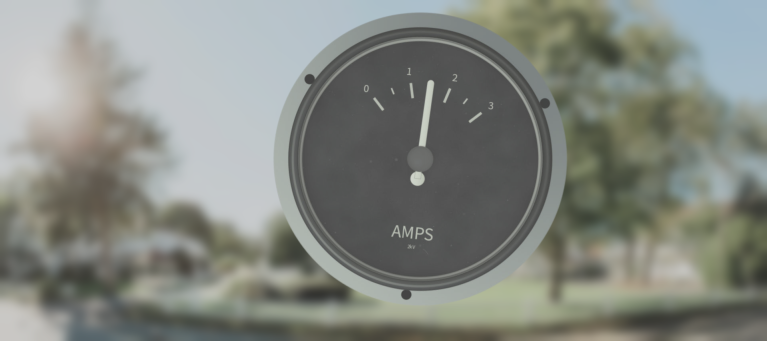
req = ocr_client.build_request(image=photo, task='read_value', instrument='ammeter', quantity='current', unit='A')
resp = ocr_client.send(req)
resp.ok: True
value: 1.5 A
